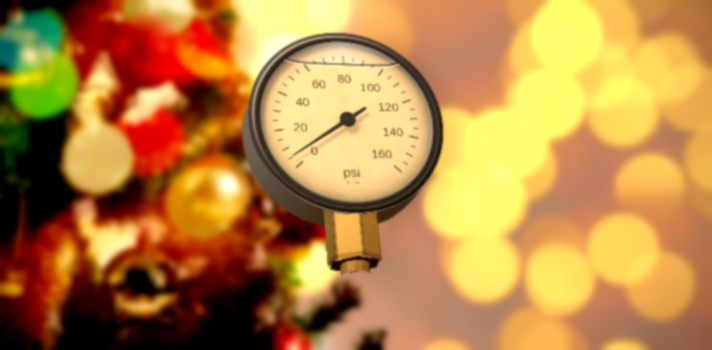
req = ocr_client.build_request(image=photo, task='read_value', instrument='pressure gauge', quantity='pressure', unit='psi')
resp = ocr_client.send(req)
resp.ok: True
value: 5 psi
